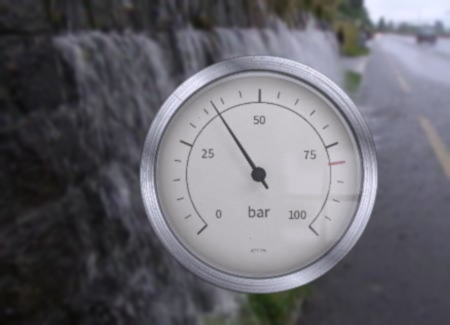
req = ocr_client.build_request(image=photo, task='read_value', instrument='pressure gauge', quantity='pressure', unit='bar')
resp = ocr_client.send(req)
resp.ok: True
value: 37.5 bar
